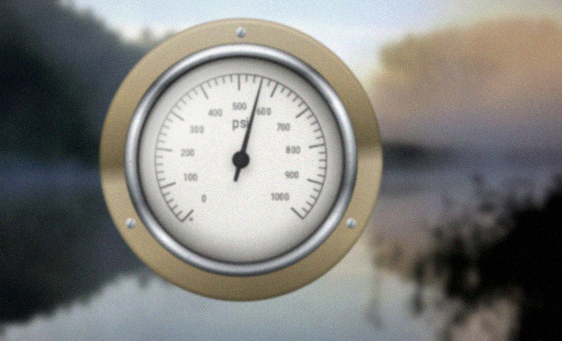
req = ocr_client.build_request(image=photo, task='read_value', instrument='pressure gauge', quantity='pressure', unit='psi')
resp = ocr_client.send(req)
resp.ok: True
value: 560 psi
